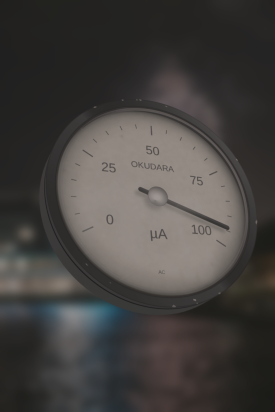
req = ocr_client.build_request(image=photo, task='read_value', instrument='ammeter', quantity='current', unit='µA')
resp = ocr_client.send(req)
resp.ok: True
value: 95 µA
